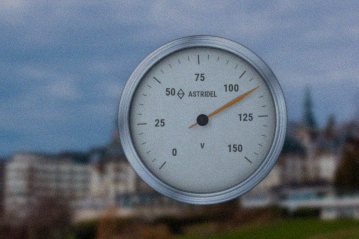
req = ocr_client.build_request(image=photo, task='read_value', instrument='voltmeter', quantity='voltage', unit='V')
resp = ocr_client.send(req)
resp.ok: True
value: 110 V
